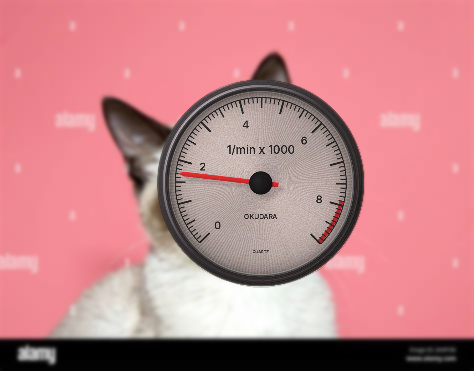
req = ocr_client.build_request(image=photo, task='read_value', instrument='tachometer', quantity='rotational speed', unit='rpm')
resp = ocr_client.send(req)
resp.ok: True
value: 1700 rpm
